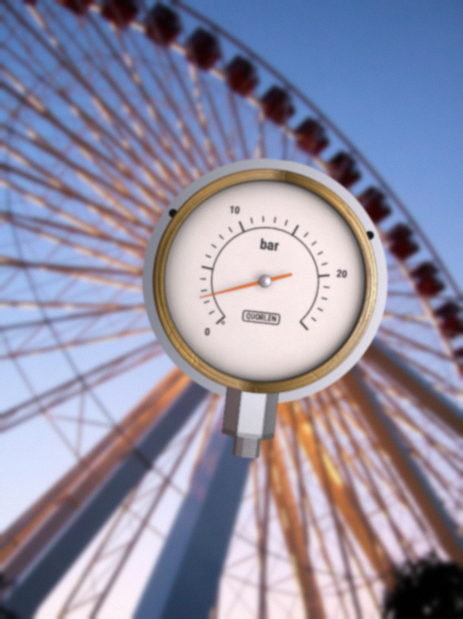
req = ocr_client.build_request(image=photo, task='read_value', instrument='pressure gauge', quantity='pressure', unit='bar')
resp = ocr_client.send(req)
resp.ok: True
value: 2.5 bar
